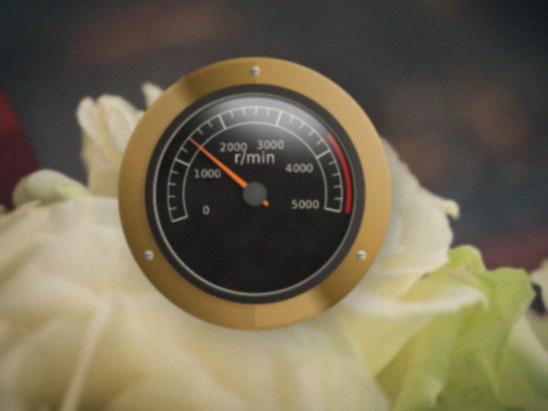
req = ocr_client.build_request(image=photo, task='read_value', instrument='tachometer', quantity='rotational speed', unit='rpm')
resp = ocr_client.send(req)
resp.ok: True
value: 1400 rpm
